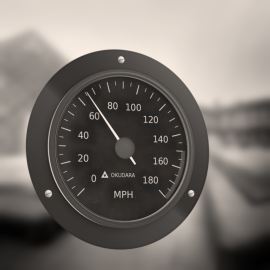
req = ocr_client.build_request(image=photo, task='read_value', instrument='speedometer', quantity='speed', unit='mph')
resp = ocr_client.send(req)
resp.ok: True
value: 65 mph
